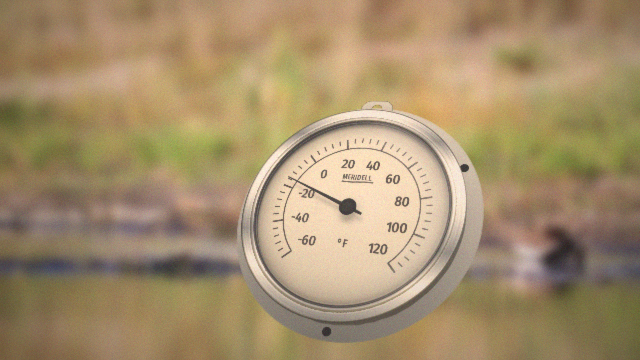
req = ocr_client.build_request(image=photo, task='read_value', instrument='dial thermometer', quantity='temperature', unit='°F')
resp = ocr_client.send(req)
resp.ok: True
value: -16 °F
